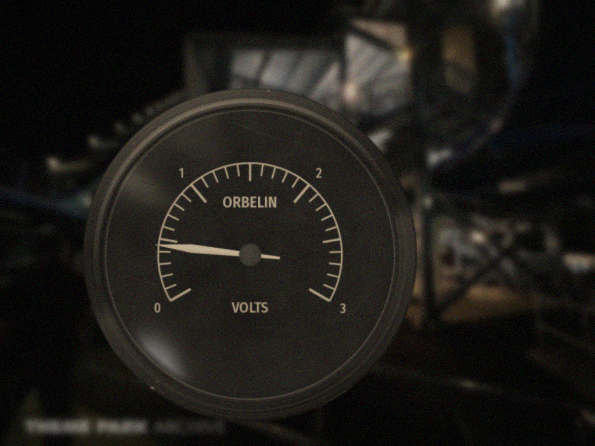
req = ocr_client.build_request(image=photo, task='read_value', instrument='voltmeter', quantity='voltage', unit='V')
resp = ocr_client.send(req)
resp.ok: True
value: 0.45 V
